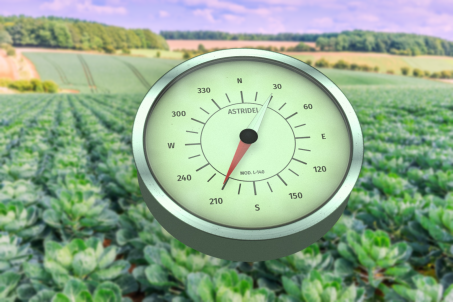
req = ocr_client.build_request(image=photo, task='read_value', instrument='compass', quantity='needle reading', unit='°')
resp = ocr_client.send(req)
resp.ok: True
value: 210 °
